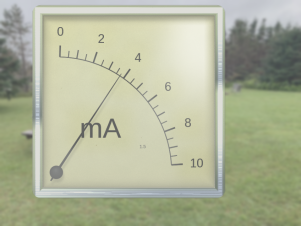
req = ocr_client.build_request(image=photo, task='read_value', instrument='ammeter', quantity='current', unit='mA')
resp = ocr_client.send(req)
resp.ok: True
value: 3.75 mA
